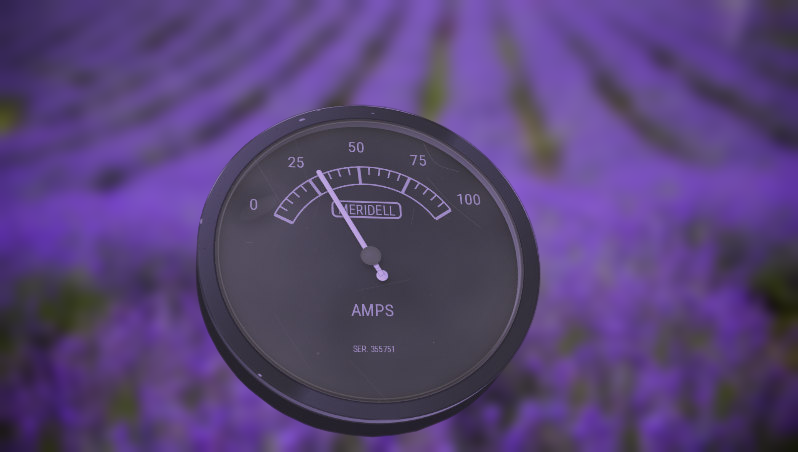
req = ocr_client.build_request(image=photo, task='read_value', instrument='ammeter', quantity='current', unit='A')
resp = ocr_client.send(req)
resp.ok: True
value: 30 A
